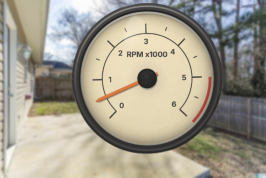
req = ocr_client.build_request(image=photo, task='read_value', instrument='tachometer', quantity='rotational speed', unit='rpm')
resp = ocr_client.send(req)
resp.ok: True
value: 500 rpm
